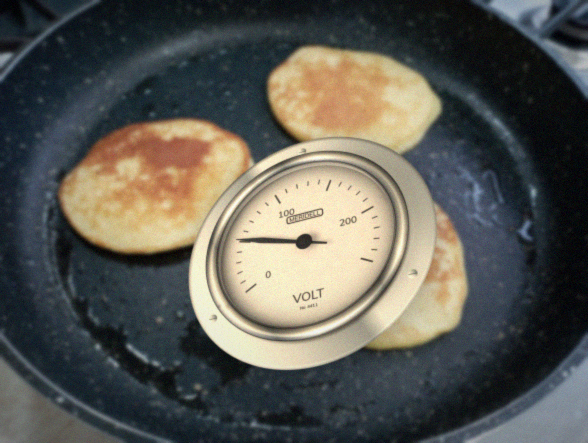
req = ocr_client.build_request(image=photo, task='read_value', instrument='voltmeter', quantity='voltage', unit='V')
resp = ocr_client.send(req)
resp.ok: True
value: 50 V
